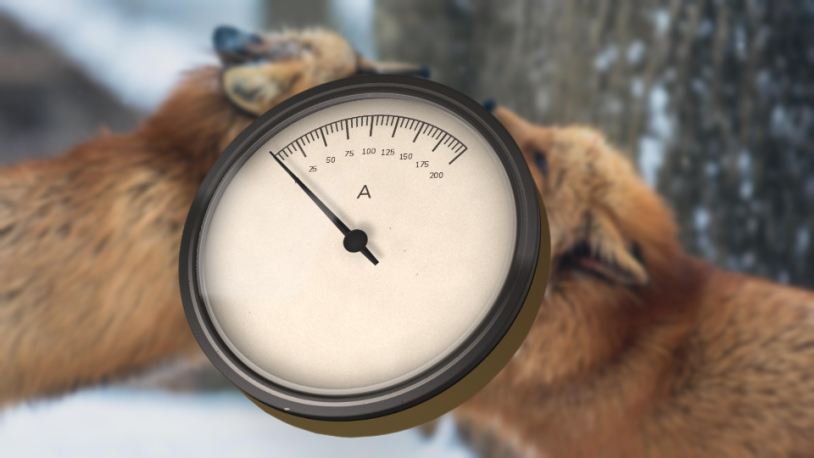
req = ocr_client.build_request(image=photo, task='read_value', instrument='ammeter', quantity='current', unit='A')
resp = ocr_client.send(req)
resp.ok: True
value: 0 A
